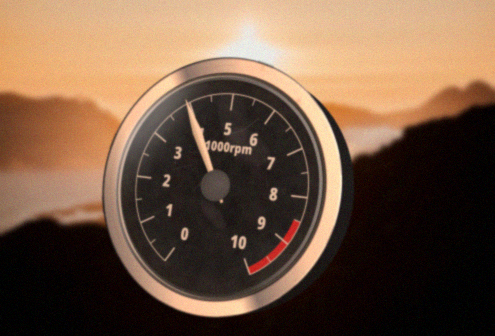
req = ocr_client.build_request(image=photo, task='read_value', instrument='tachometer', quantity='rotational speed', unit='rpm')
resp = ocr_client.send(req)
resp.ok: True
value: 4000 rpm
